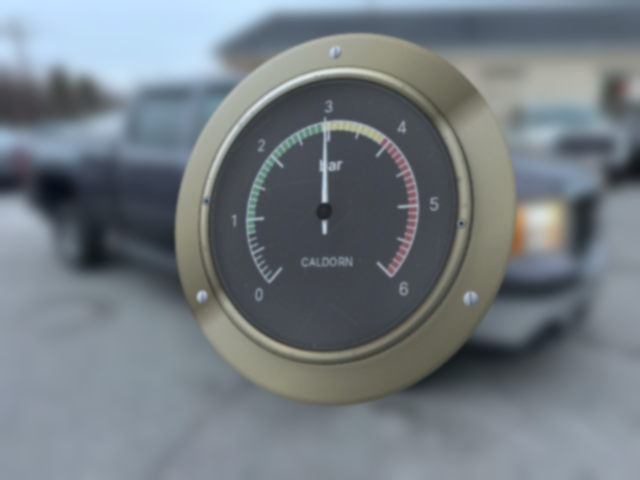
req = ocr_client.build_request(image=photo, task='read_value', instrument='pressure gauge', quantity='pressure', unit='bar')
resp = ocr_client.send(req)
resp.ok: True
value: 3 bar
